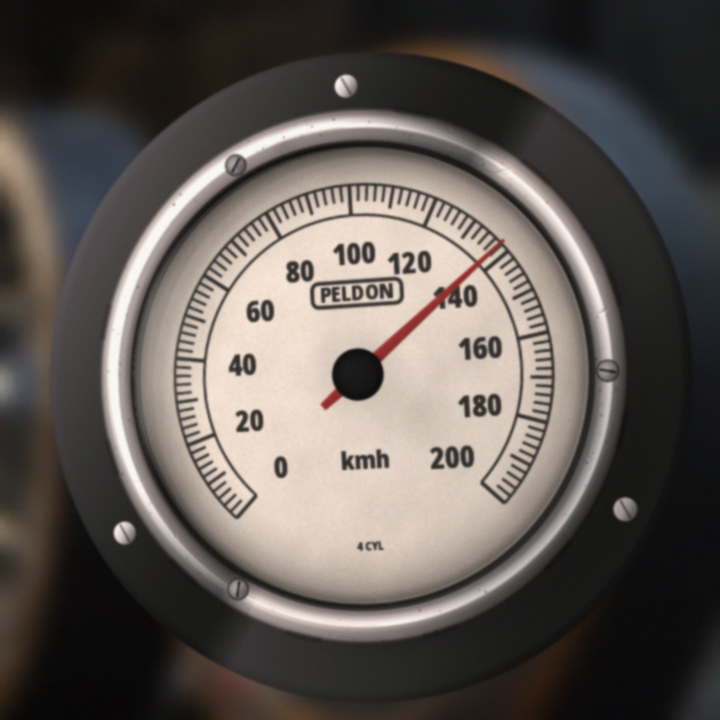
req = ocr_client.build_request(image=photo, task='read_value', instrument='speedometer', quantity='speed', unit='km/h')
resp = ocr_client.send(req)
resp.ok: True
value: 138 km/h
